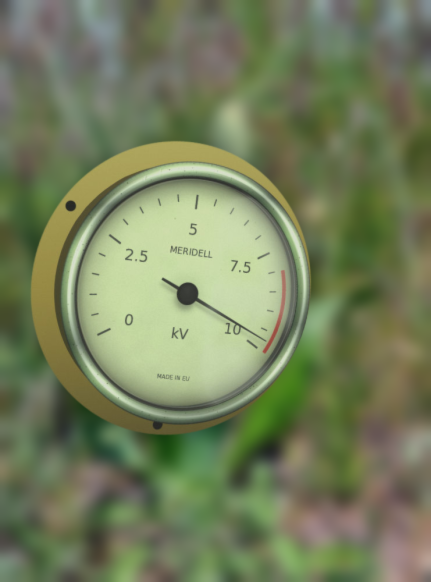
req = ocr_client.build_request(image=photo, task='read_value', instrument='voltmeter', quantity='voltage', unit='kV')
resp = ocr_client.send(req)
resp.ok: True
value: 9.75 kV
